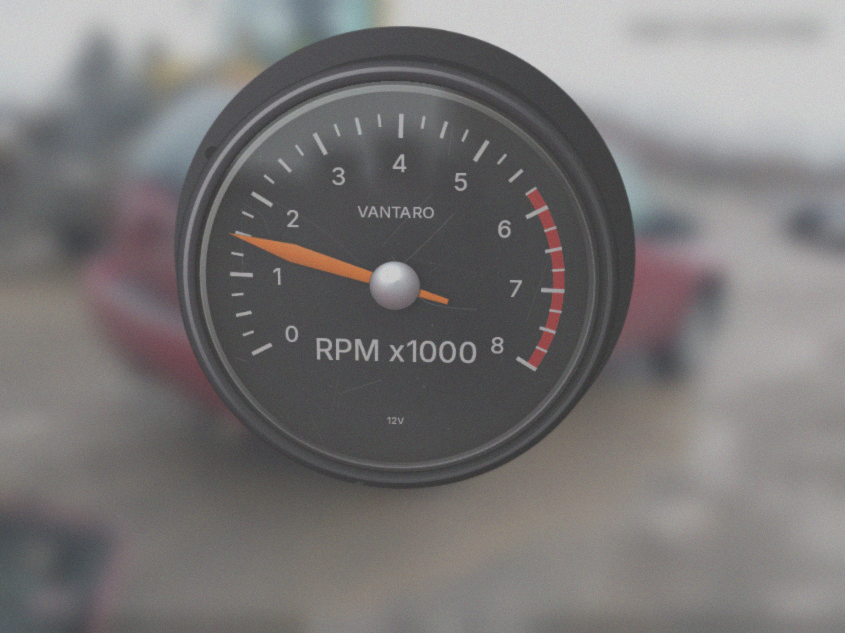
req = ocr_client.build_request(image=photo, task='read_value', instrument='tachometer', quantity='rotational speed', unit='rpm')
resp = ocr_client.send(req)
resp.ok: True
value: 1500 rpm
